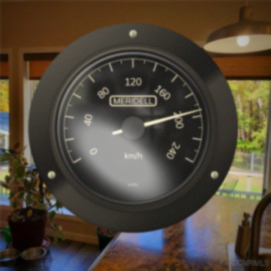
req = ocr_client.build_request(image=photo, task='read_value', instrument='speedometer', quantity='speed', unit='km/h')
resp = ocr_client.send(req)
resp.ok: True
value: 195 km/h
